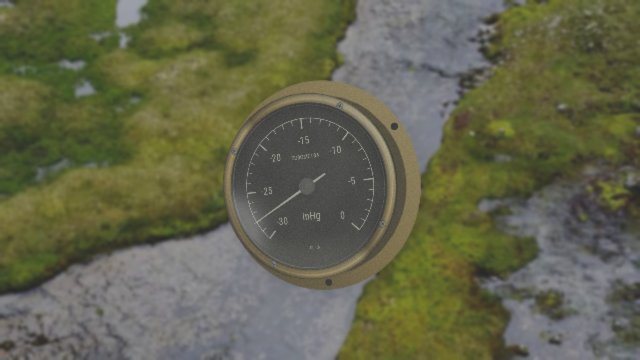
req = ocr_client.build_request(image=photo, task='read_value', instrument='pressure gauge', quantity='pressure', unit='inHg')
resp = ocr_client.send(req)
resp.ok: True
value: -28 inHg
